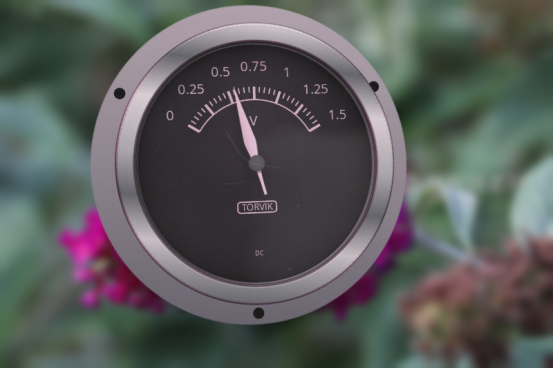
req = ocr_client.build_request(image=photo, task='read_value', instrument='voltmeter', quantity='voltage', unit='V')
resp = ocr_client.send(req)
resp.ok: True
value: 0.55 V
